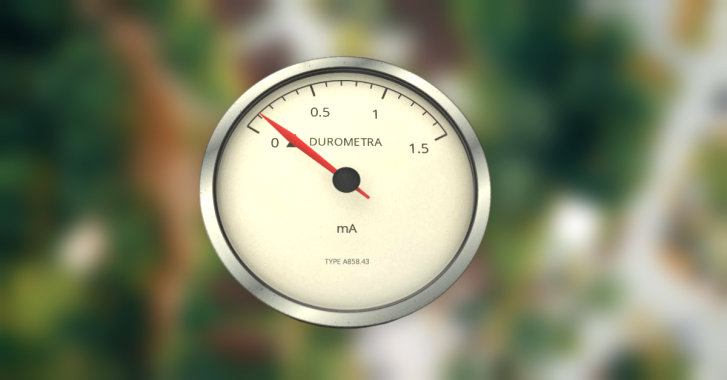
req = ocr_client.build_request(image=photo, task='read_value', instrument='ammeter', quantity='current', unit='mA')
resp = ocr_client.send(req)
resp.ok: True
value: 0.1 mA
